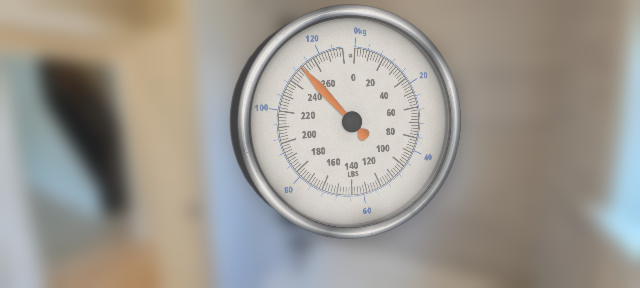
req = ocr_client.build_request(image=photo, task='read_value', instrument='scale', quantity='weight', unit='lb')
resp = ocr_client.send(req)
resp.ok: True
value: 250 lb
